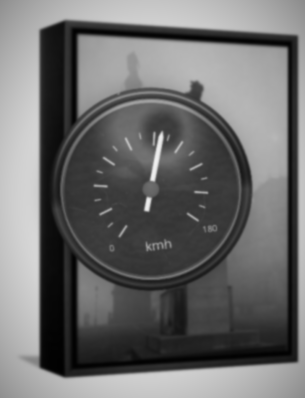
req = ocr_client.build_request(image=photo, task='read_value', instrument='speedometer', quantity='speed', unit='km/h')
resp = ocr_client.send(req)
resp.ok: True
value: 105 km/h
